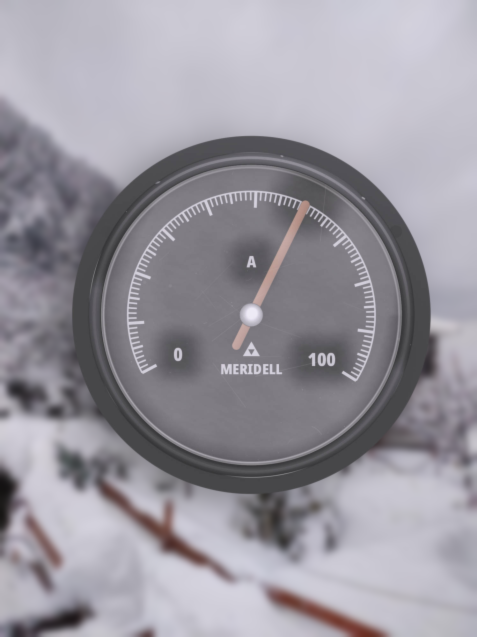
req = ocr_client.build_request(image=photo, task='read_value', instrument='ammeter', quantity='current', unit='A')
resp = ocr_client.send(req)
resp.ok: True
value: 60 A
